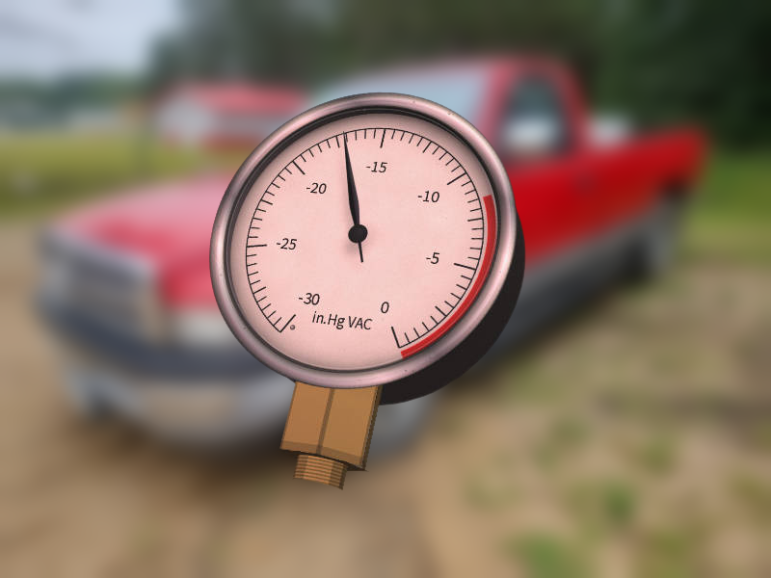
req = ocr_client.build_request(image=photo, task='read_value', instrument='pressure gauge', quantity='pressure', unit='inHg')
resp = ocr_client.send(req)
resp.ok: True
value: -17 inHg
